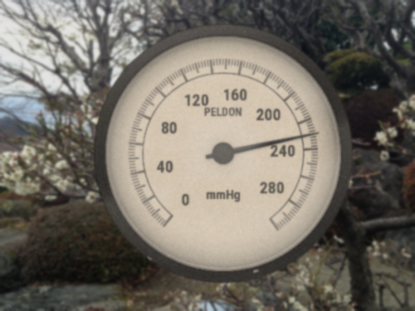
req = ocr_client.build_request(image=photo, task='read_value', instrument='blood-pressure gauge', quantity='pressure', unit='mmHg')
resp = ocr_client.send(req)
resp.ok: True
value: 230 mmHg
